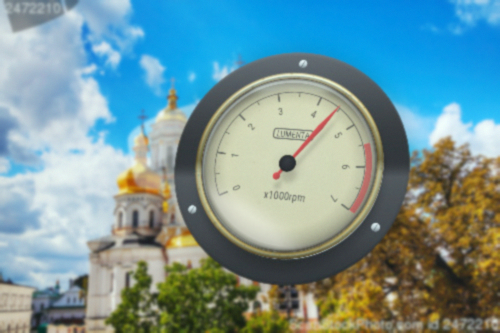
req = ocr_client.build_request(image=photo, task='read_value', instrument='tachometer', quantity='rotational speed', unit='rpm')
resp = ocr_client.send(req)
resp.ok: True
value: 4500 rpm
